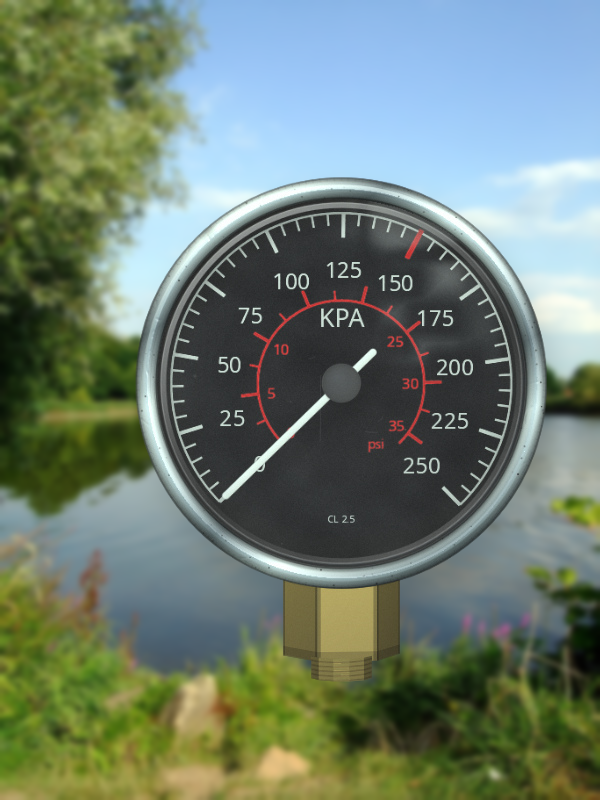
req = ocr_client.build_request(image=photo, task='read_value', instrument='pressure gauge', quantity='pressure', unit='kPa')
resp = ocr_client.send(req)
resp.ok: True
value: 0 kPa
